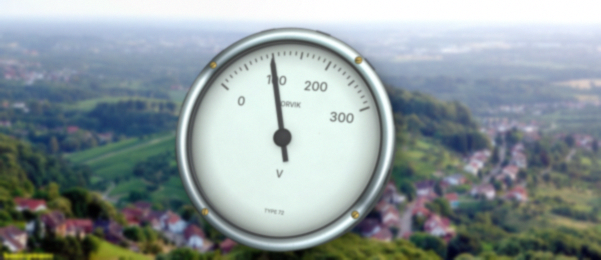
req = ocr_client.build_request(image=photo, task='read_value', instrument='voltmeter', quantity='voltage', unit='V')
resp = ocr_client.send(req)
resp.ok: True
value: 100 V
